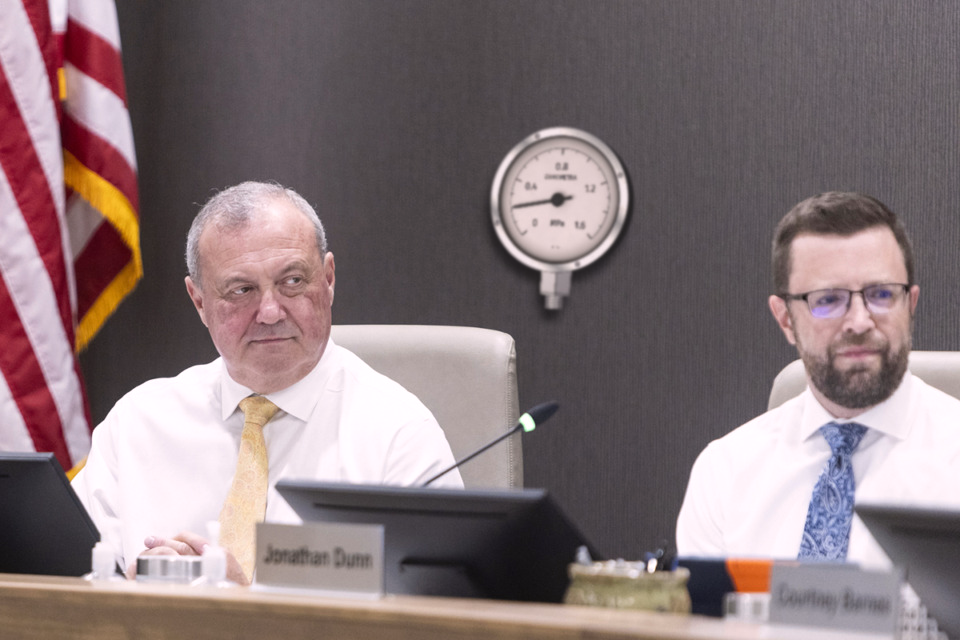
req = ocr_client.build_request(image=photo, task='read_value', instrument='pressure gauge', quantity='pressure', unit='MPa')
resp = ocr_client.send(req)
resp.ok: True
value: 0.2 MPa
